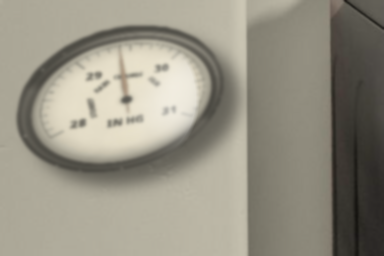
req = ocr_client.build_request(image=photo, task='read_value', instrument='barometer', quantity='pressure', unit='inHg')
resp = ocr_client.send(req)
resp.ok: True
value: 29.4 inHg
